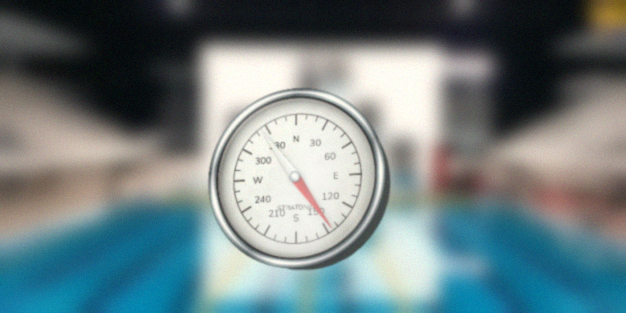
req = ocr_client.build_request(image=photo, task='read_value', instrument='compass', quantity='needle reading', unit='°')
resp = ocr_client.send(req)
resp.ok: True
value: 145 °
